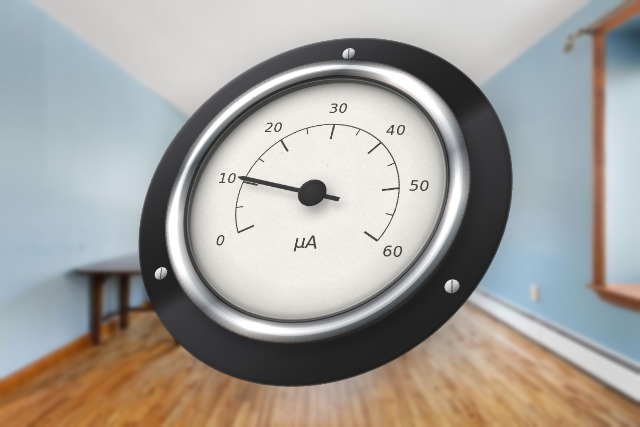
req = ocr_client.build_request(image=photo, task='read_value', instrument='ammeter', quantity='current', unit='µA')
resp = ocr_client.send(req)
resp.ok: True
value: 10 µA
